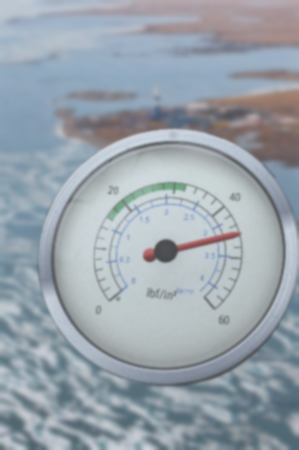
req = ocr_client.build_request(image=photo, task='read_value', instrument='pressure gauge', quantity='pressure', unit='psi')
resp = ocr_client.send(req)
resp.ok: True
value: 46 psi
